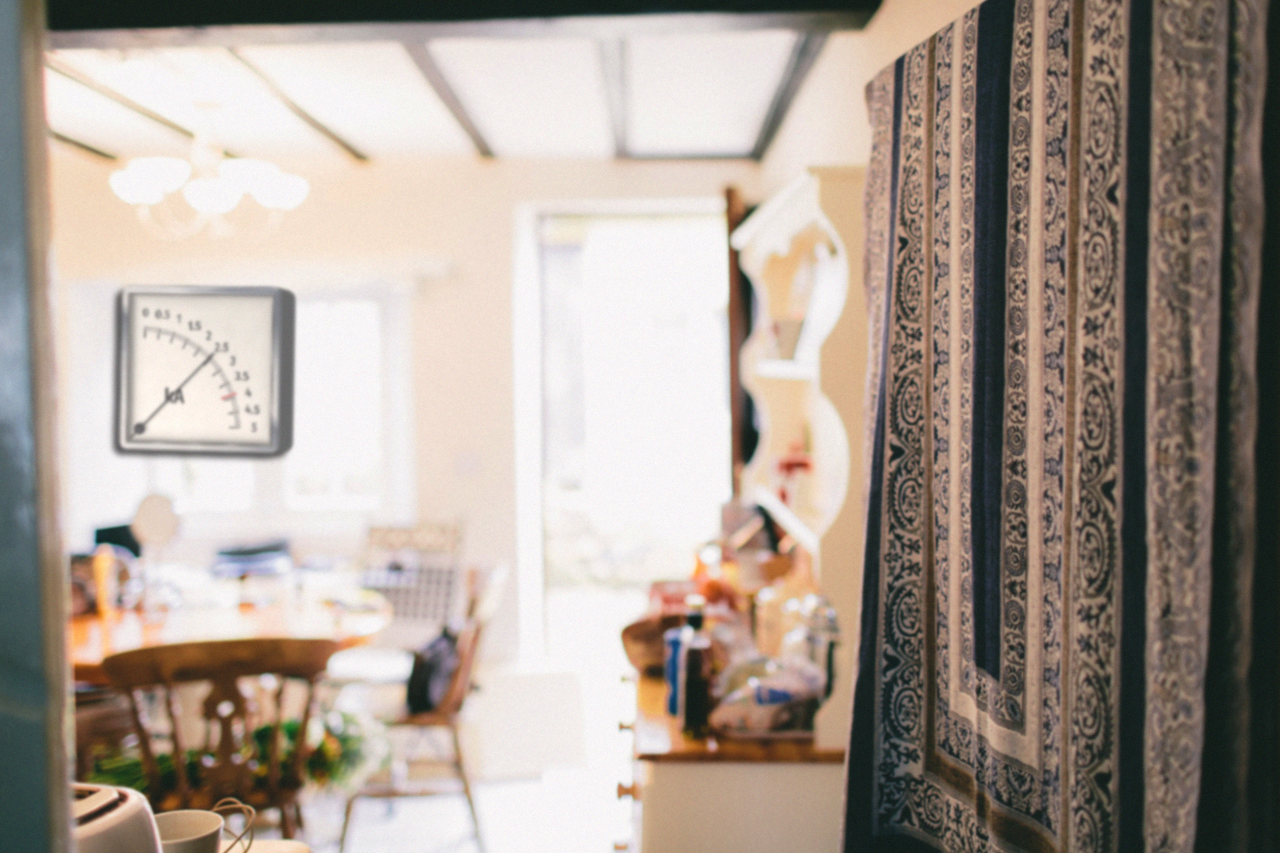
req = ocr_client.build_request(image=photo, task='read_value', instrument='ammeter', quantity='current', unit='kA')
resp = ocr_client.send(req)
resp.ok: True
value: 2.5 kA
